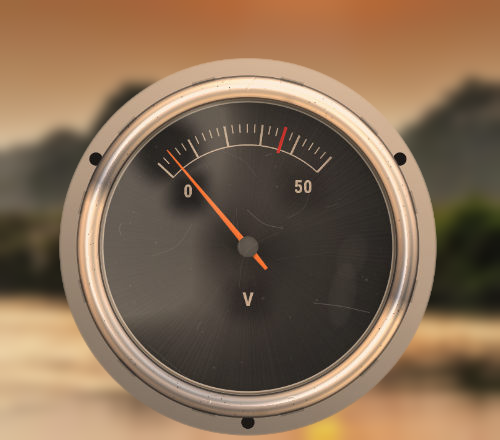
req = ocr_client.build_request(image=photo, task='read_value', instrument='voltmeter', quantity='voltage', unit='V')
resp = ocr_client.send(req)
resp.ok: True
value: 4 V
